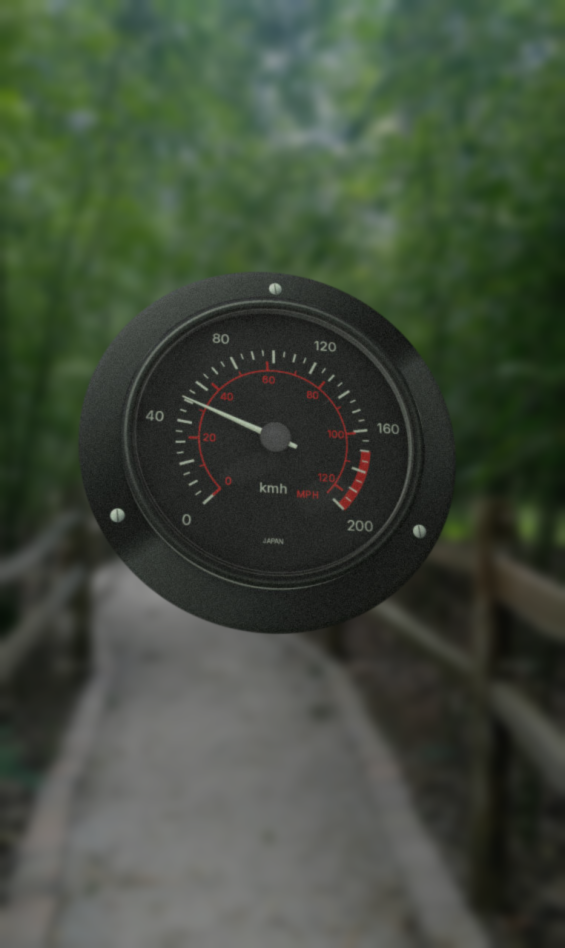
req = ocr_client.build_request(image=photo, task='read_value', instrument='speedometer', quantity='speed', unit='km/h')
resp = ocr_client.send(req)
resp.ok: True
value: 50 km/h
